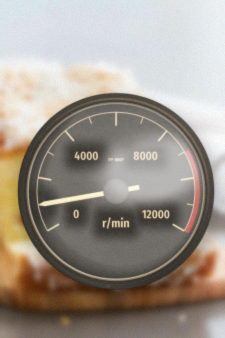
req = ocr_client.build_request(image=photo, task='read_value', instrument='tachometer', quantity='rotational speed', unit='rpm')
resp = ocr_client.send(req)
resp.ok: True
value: 1000 rpm
